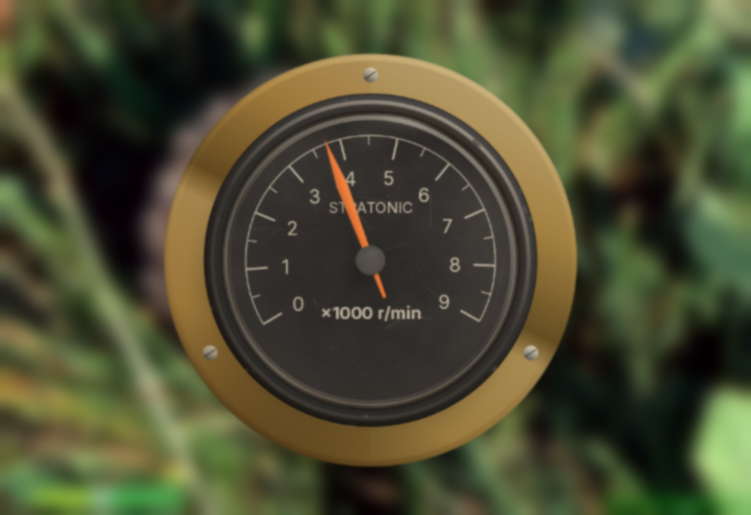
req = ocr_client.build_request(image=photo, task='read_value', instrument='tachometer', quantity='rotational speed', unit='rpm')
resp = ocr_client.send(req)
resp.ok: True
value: 3750 rpm
